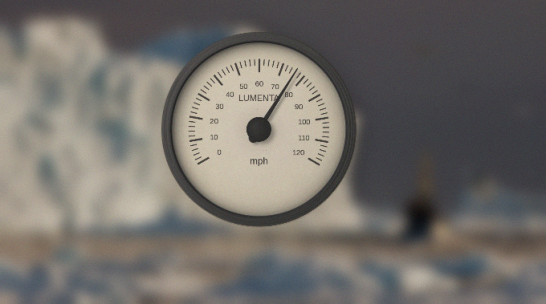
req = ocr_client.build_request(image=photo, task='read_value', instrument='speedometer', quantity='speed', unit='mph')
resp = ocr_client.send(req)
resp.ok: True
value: 76 mph
